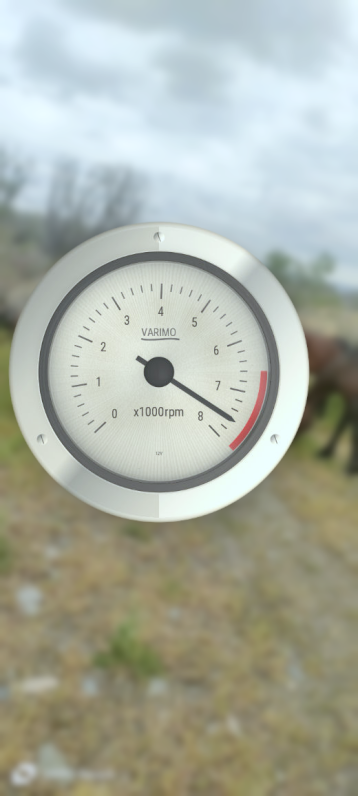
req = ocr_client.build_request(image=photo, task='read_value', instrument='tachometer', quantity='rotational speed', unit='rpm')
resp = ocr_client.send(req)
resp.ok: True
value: 7600 rpm
